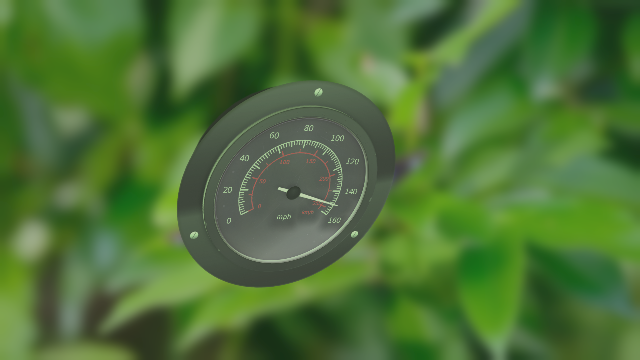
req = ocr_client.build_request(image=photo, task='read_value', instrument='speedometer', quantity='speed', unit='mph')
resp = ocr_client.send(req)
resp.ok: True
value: 150 mph
